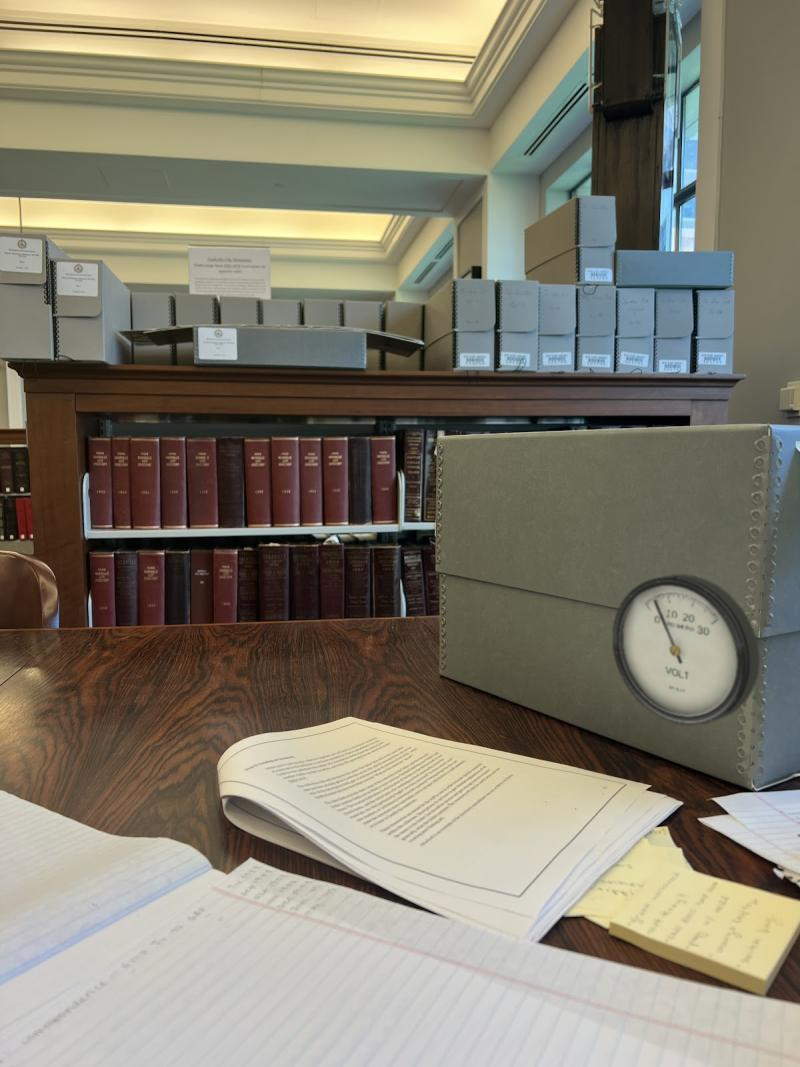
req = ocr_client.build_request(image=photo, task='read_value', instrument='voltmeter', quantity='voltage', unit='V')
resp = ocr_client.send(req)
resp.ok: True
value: 5 V
